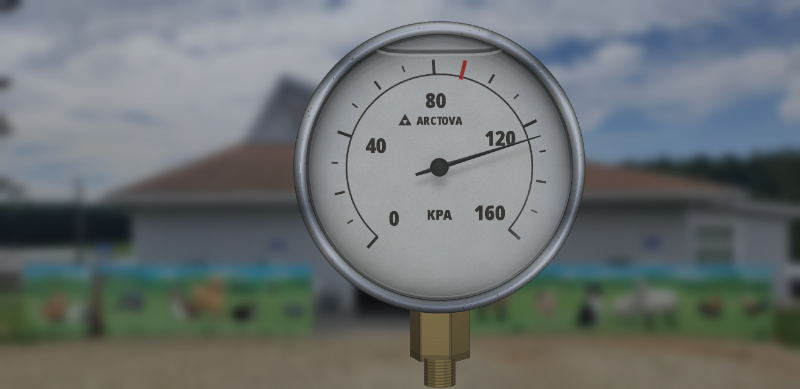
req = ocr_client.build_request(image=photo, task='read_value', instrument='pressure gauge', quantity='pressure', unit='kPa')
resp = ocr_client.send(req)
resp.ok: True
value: 125 kPa
